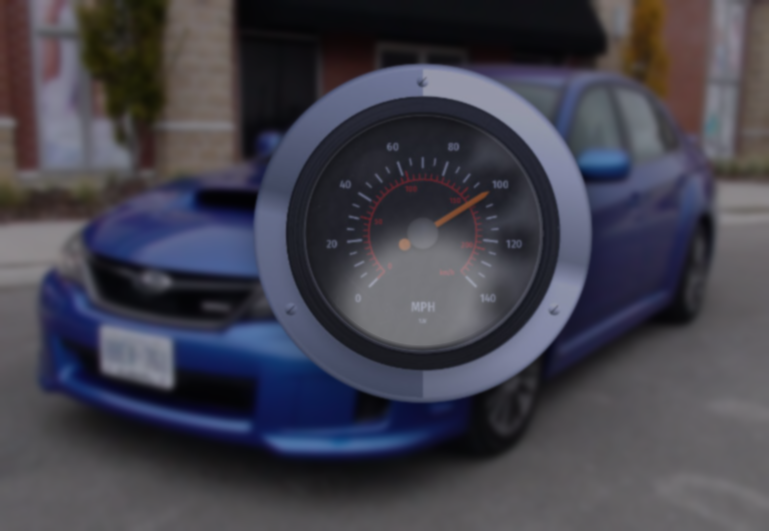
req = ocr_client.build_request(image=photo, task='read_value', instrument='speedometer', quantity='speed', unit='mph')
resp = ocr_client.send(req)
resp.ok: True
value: 100 mph
